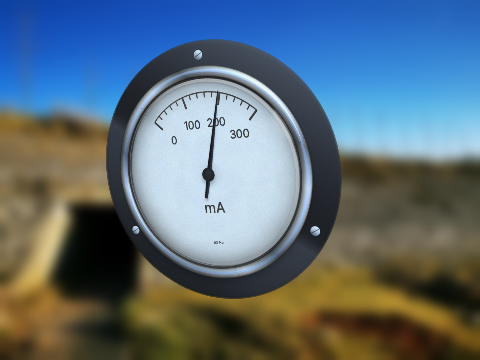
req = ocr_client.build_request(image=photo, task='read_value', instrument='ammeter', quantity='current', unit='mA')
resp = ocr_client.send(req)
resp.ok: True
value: 200 mA
